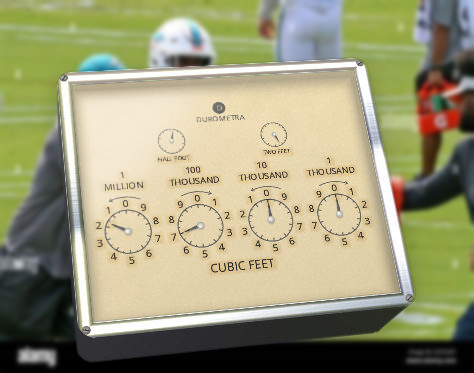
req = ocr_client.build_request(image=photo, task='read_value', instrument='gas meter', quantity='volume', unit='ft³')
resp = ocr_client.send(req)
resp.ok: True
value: 170000 ft³
